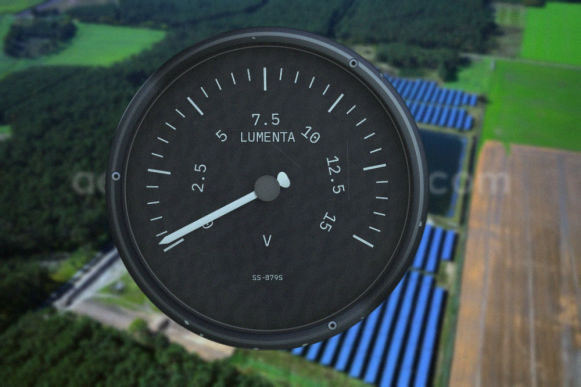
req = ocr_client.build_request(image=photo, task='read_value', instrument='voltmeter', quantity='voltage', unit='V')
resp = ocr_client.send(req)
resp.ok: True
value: 0.25 V
